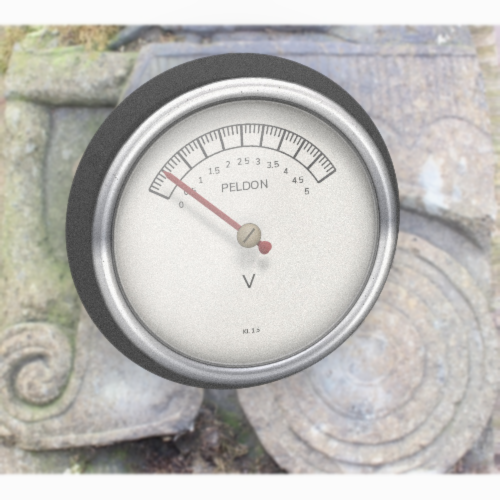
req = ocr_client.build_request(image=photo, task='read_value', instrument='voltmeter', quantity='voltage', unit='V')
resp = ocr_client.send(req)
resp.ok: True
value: 0.5 V
